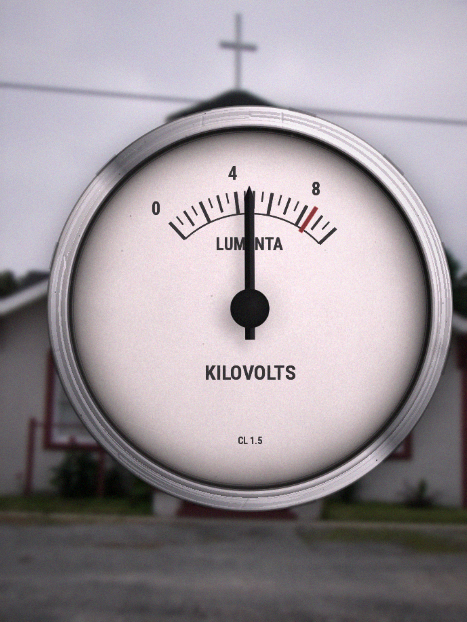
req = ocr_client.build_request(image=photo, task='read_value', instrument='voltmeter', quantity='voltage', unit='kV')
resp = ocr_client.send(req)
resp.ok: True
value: 4.75 kV
